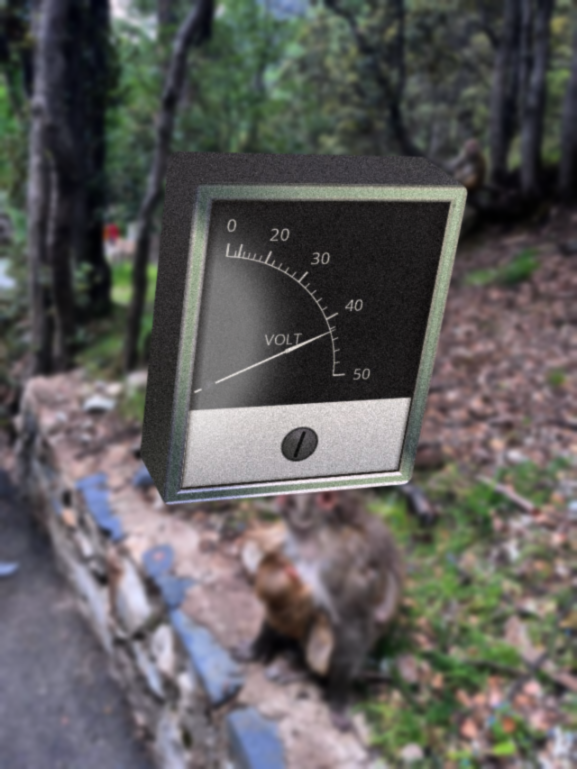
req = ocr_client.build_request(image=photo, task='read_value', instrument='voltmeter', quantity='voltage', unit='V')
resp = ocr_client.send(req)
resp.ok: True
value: 42 V
